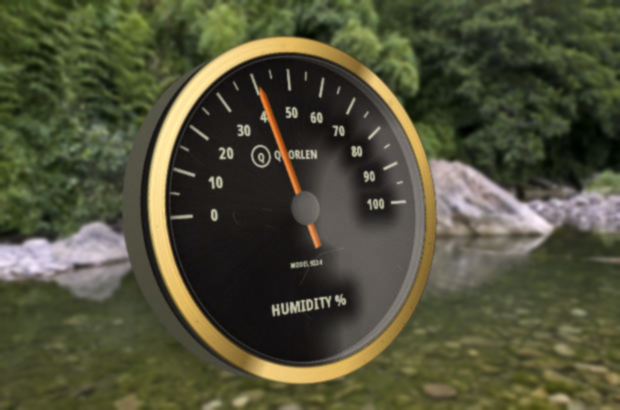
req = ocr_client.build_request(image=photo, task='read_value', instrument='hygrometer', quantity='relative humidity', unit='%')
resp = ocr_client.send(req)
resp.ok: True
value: 40 %
